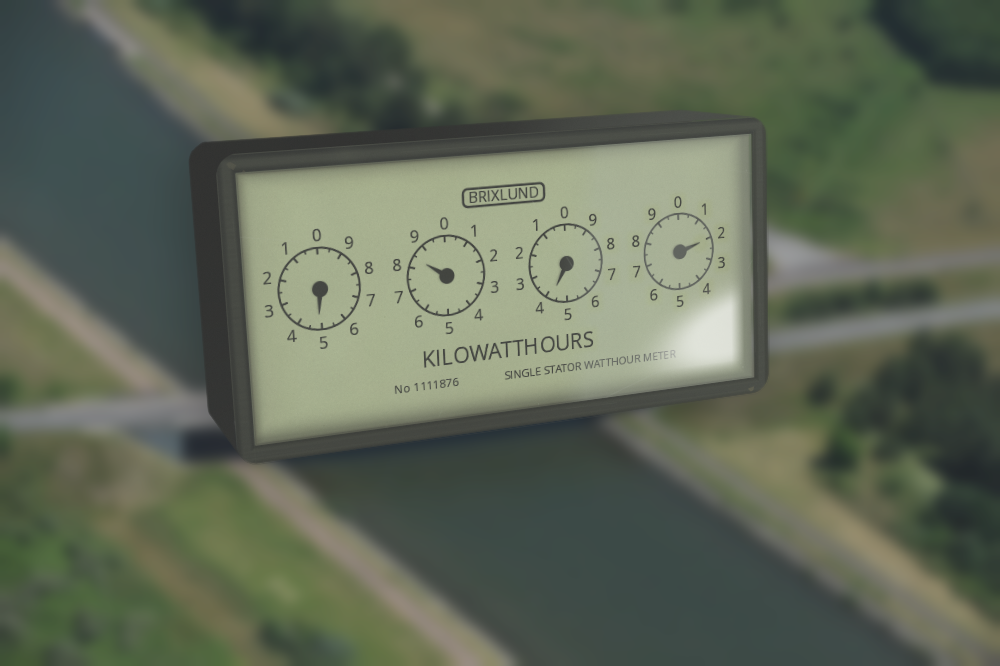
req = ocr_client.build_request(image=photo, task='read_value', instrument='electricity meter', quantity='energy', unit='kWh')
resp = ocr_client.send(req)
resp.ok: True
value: 4842 kWh
